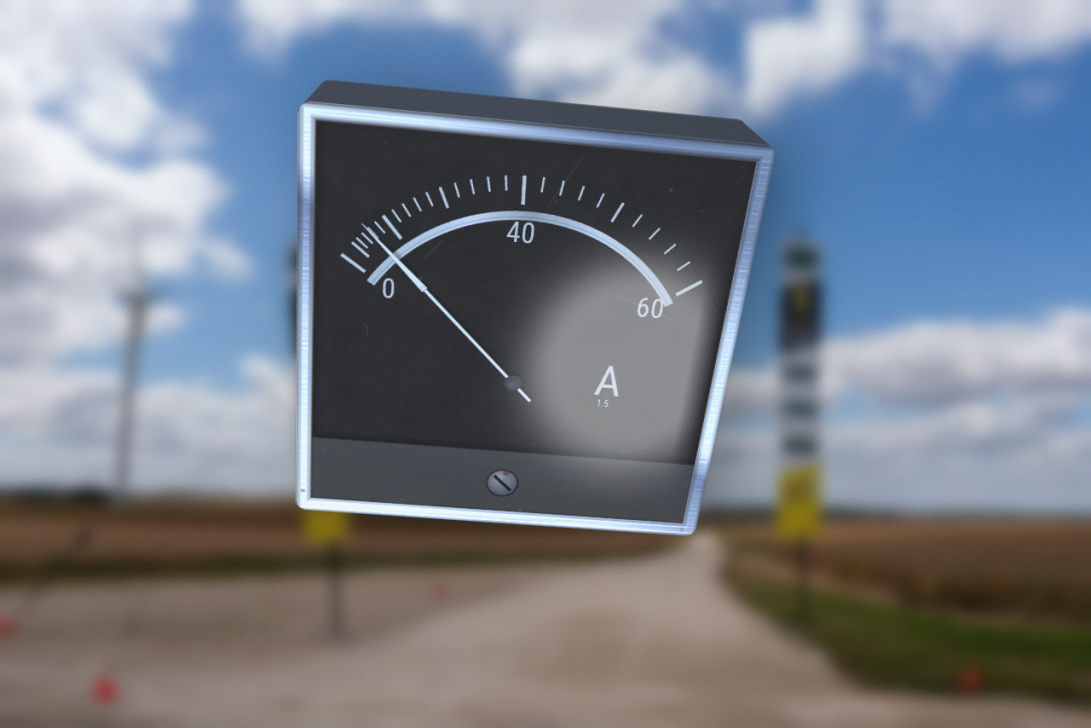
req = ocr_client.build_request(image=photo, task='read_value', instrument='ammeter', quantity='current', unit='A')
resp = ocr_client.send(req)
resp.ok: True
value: 16 A
